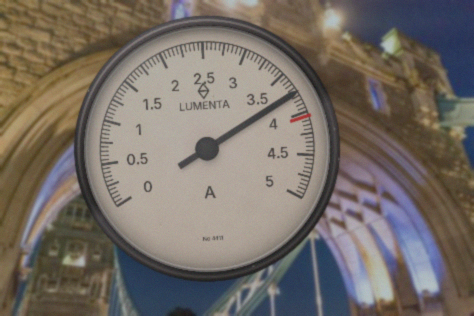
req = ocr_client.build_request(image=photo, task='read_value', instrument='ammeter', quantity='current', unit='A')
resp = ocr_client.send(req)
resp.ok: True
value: 3.75 A
